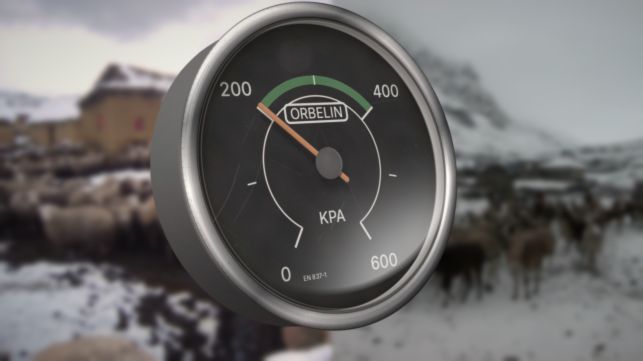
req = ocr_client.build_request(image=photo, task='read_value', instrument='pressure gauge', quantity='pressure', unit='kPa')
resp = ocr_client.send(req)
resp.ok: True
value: 200 kPa
